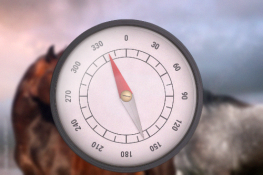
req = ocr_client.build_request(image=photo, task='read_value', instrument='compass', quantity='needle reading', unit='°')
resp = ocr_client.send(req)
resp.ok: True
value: 337.5 °
